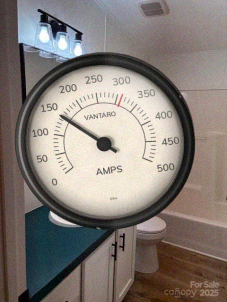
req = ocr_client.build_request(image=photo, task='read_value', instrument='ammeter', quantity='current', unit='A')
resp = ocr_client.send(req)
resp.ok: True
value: 150 A
